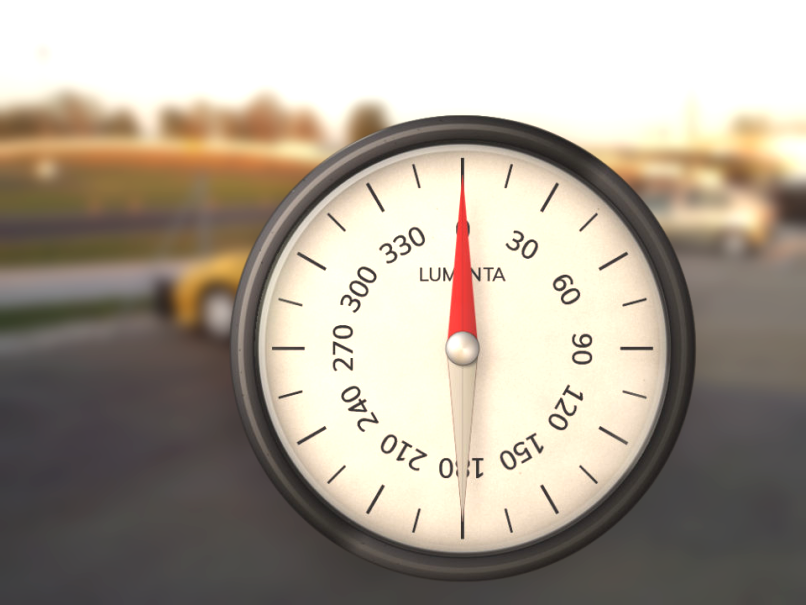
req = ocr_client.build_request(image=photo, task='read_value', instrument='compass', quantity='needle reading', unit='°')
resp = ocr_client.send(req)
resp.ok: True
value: 0 °
